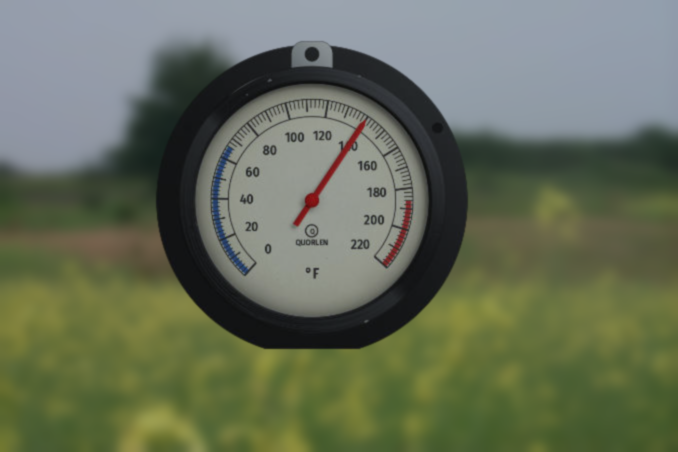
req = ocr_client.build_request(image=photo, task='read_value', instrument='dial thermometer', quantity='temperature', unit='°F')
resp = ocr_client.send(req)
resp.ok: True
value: 140 °F
